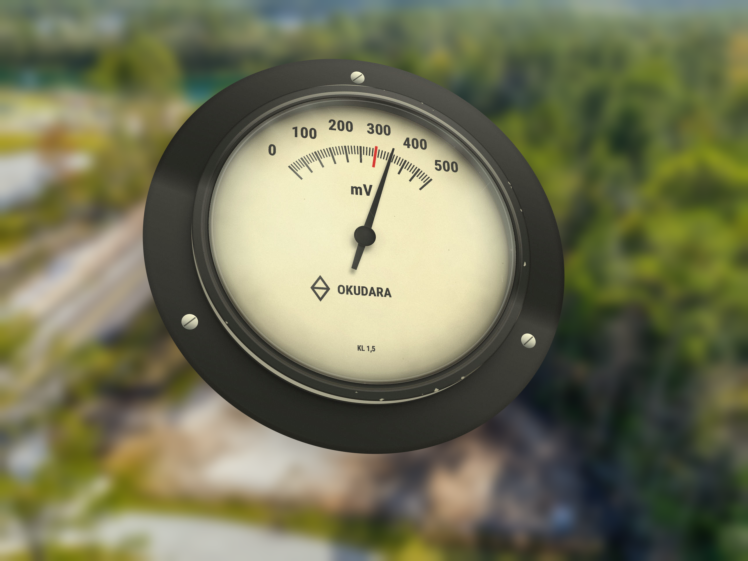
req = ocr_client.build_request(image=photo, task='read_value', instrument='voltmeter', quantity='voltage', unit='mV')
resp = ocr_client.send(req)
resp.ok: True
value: 350 mV
